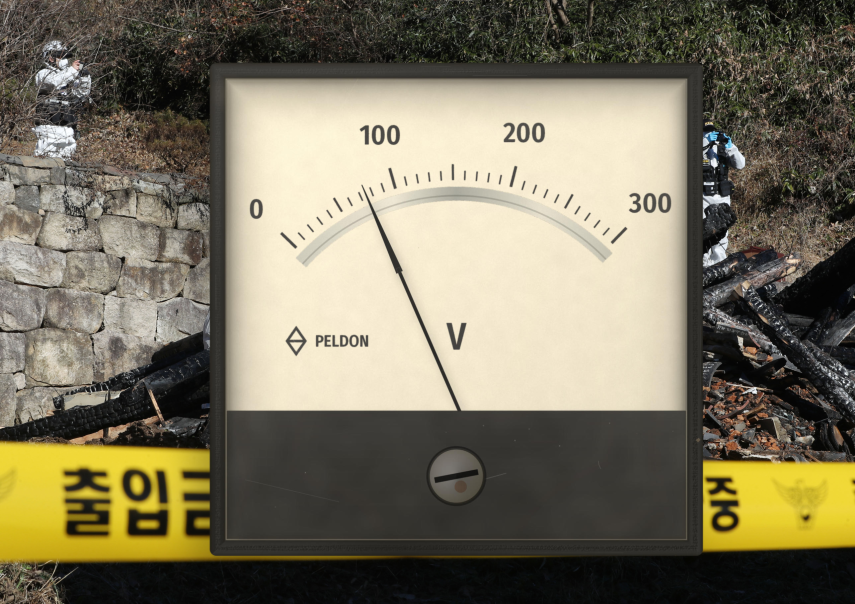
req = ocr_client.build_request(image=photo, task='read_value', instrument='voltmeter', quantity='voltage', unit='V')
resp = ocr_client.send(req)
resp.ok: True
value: 75 V
